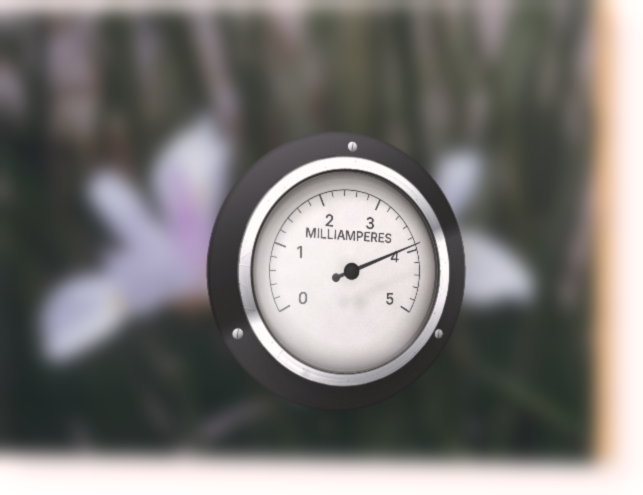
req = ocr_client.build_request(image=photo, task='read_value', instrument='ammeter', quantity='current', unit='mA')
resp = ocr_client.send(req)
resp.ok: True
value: 3.9 mA
